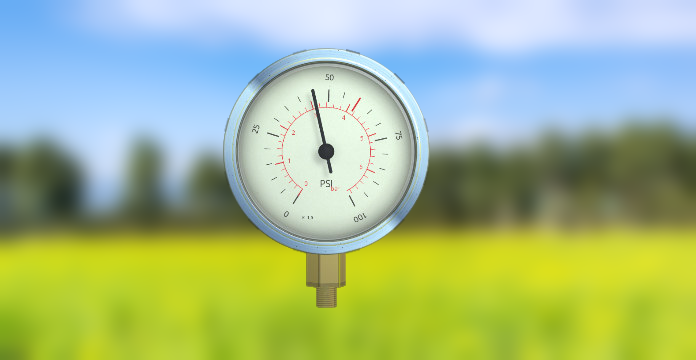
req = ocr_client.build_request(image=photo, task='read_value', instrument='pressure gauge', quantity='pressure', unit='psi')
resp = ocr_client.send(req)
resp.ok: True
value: 45 psi
